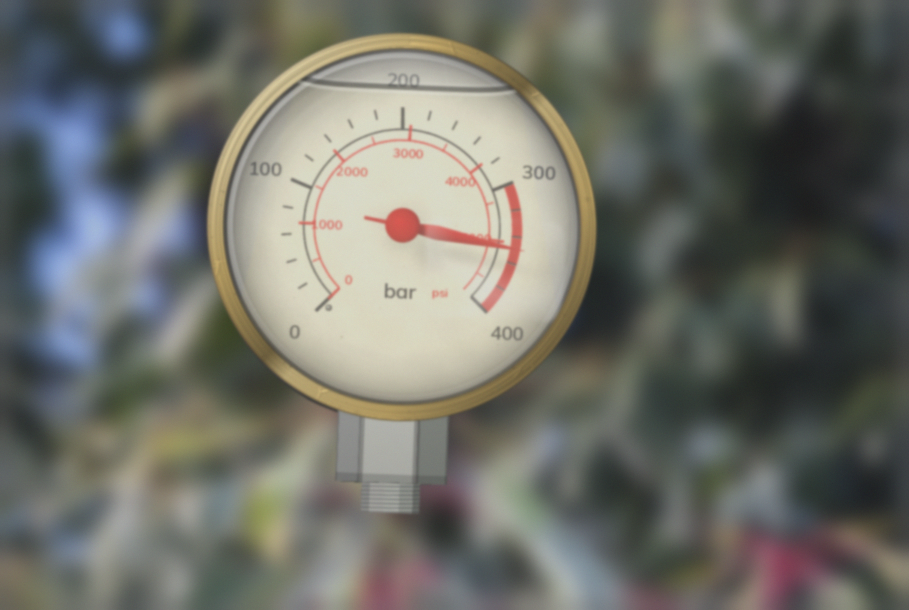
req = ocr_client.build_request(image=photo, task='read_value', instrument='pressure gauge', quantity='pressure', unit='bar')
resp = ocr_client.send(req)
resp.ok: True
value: 350 bar
